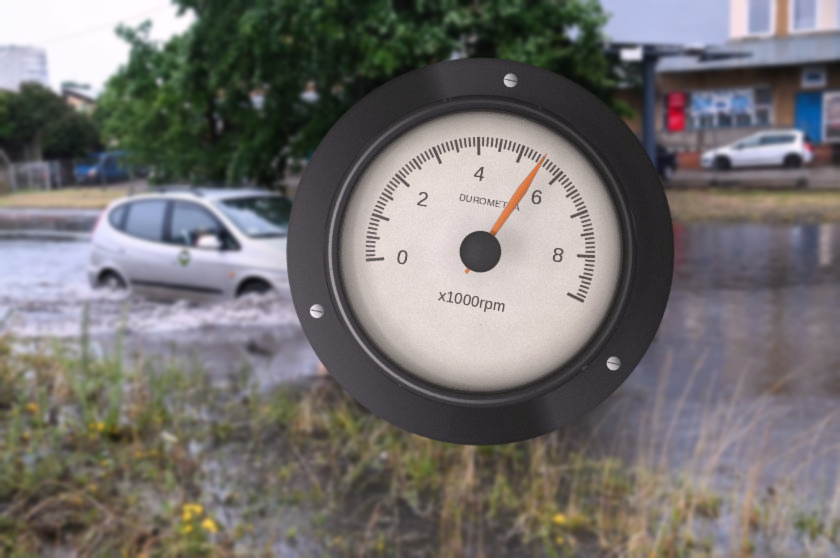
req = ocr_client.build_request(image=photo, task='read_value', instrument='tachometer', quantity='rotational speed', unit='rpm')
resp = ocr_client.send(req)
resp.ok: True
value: 5500 rpm
